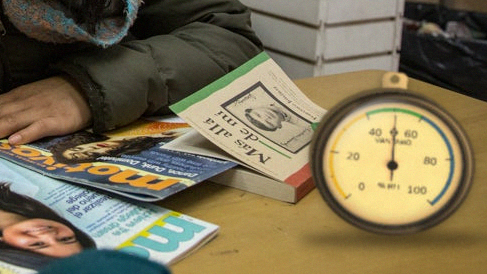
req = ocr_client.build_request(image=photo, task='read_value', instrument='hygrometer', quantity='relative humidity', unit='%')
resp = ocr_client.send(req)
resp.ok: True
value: 50 %
